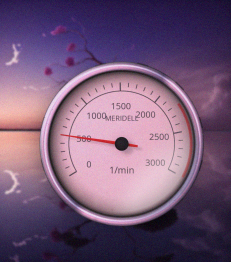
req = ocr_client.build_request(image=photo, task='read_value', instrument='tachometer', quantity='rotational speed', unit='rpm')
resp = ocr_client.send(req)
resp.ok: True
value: 500 rpm
